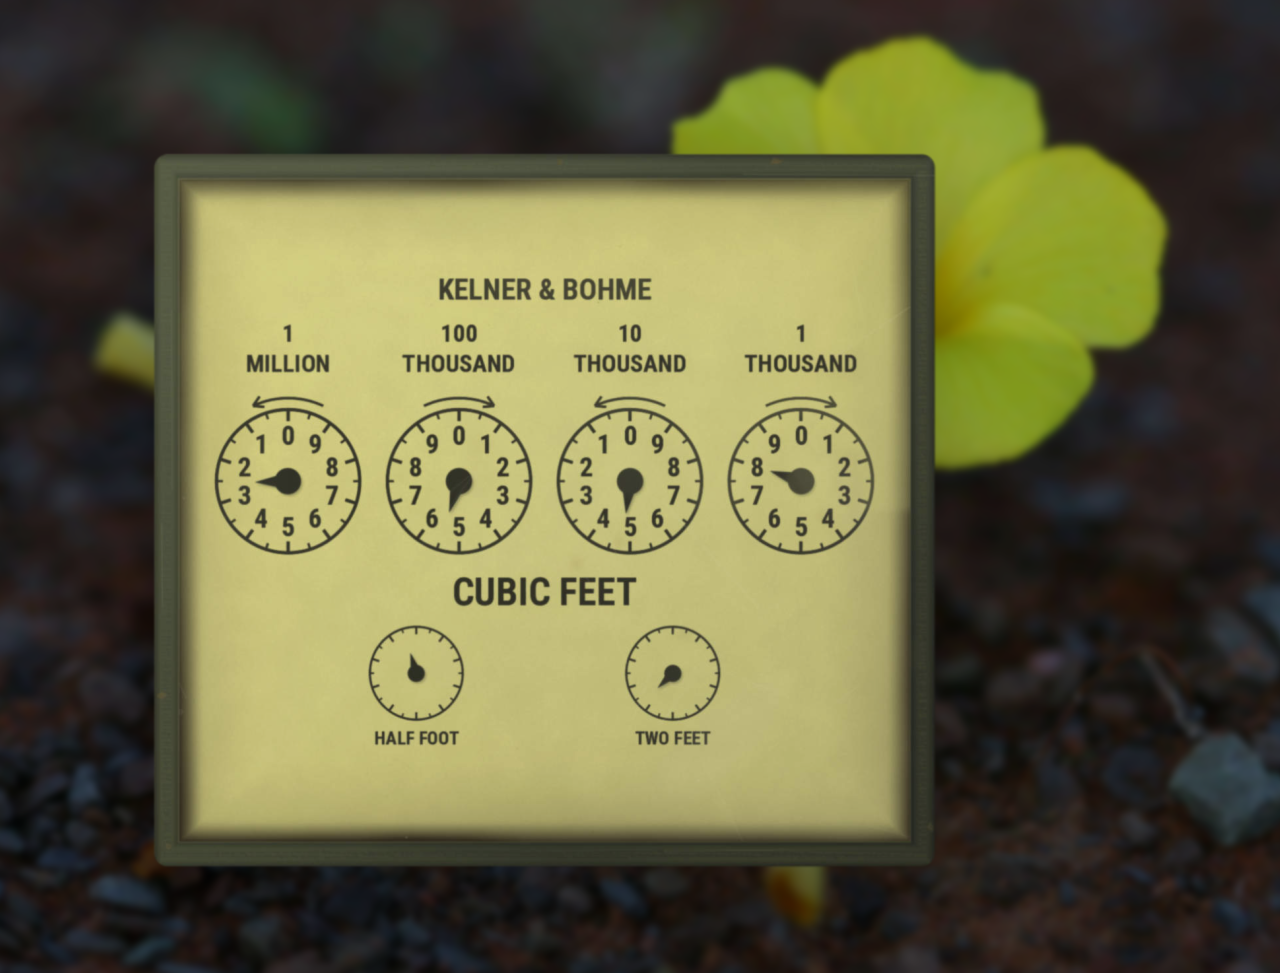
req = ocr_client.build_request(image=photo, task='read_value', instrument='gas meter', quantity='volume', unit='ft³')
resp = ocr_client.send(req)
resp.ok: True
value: 254800 ft³
